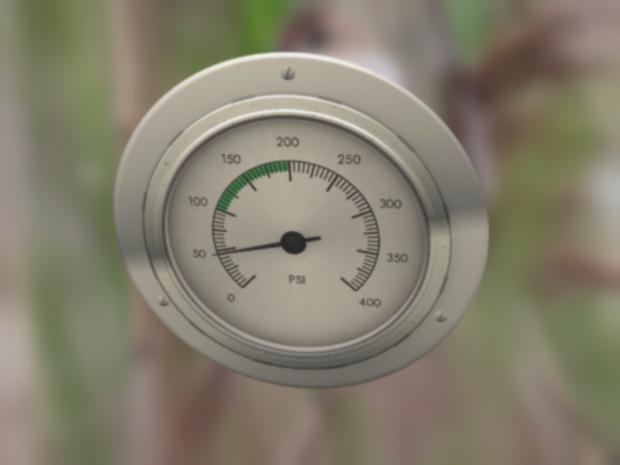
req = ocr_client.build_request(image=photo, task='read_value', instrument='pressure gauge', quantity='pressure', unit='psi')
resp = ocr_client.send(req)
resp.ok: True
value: 50 psi
